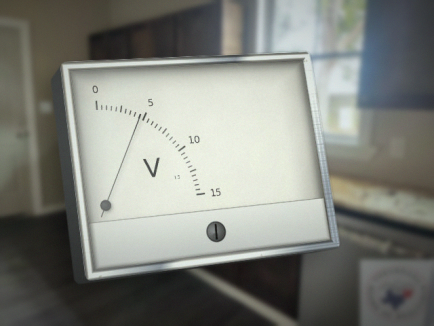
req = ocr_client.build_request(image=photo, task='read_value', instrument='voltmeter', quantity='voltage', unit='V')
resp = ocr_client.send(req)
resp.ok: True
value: 4.5 V
